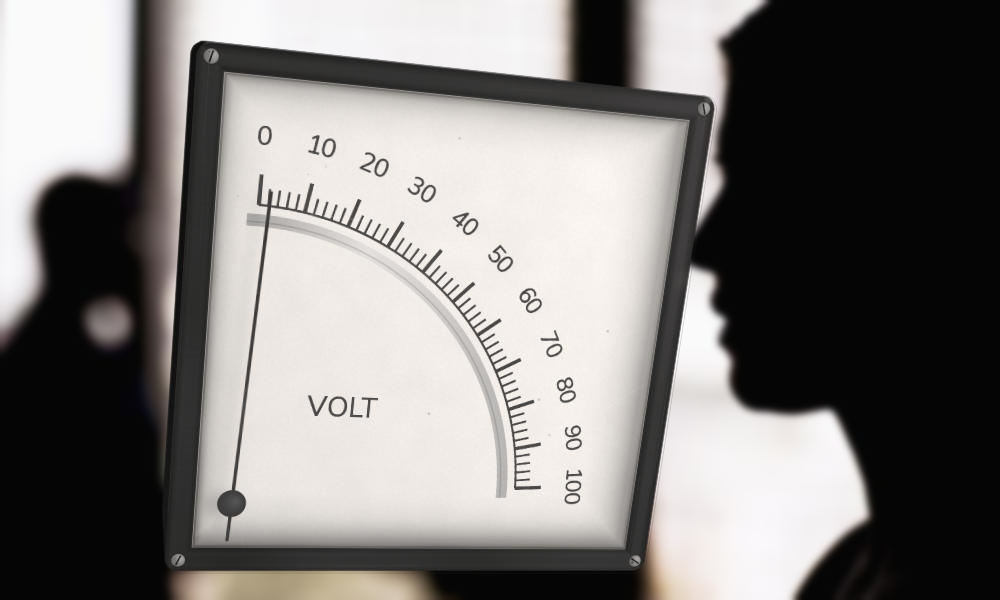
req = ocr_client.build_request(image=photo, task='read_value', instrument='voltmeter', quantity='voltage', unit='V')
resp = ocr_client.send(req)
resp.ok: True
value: 2 V
